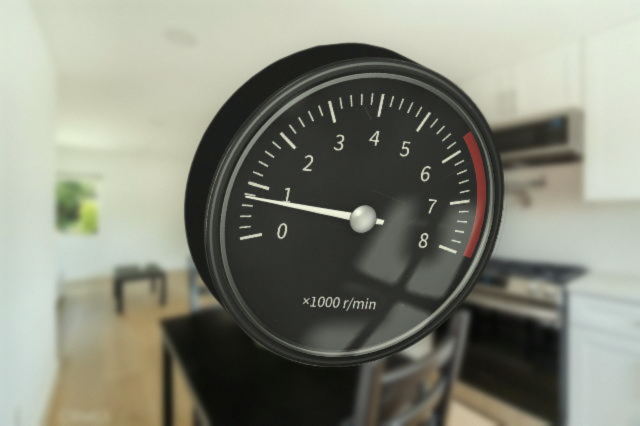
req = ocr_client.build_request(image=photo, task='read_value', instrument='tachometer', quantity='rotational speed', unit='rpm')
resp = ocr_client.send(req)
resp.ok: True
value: 800 rpm
